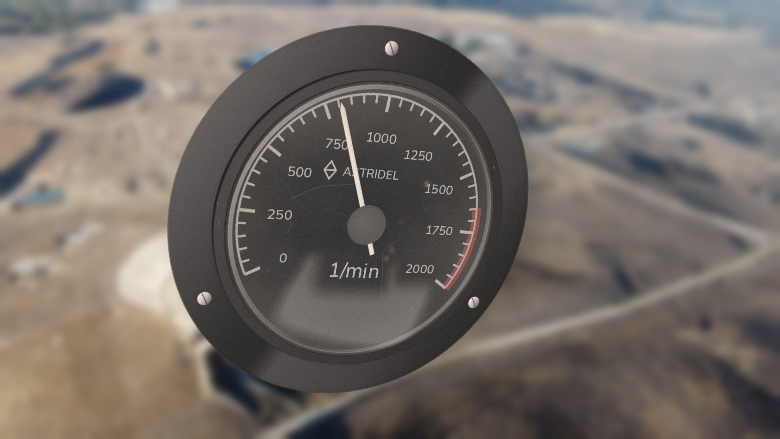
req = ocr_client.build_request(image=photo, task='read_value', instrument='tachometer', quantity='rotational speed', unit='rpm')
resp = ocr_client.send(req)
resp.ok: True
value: 800 rpm
